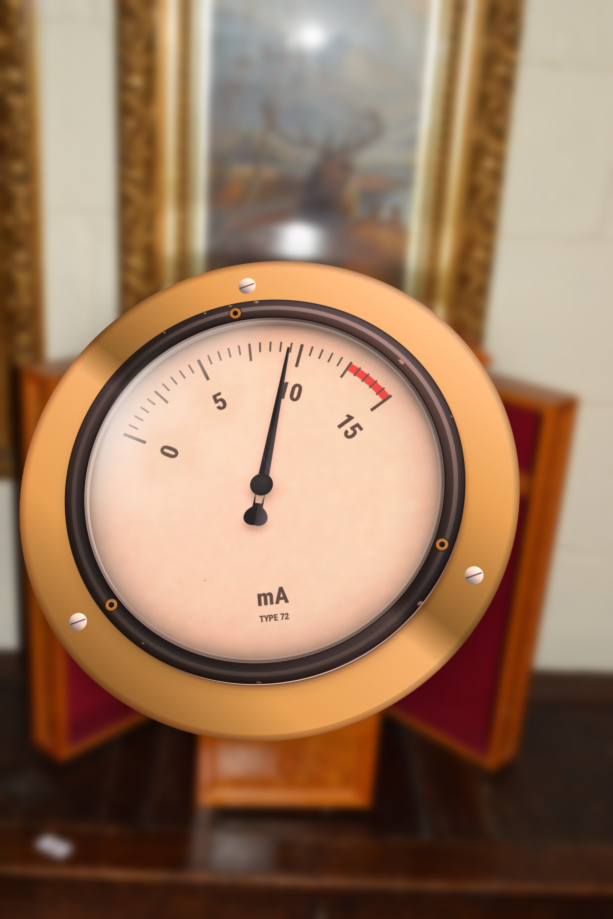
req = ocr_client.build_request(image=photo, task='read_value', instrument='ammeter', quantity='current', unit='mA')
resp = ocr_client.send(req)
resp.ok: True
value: 9.5 mA
